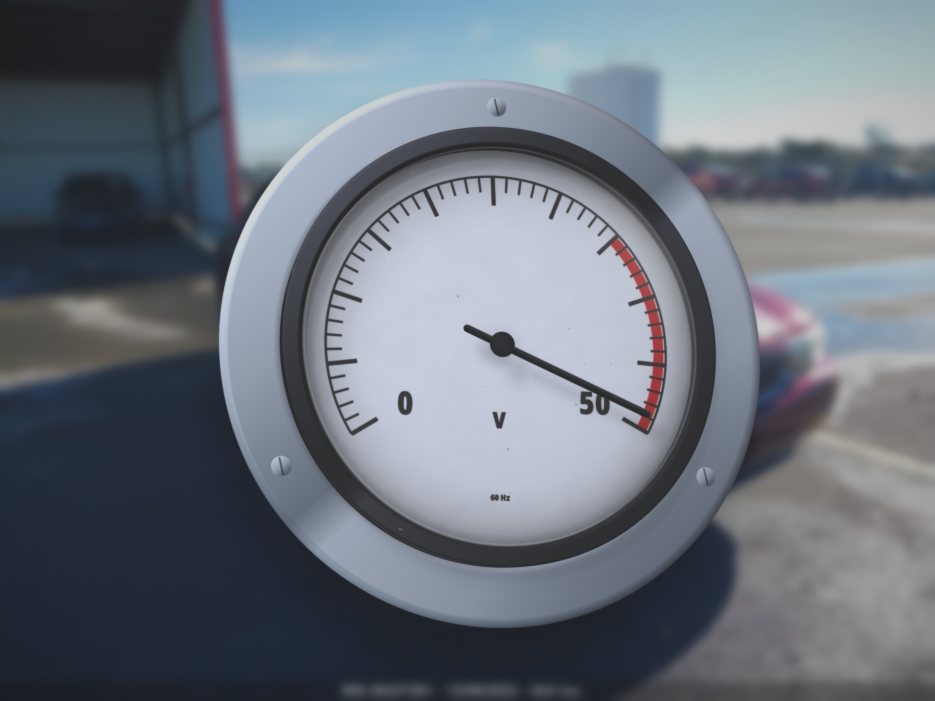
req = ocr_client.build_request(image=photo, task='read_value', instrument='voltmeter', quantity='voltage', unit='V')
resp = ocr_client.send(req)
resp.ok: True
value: 49 V
